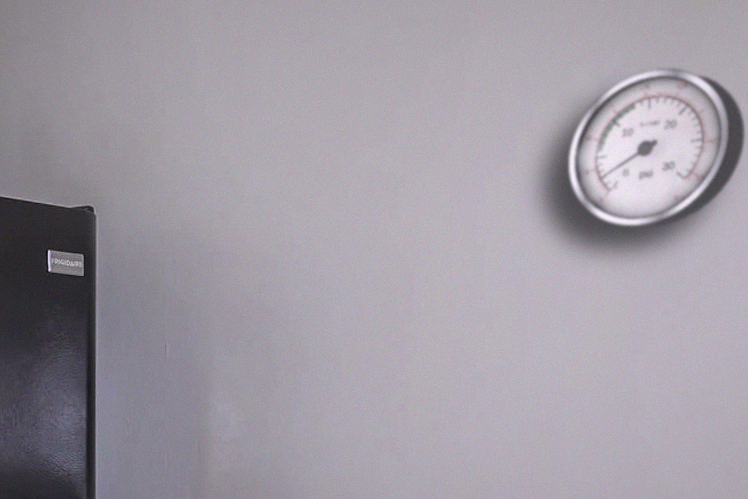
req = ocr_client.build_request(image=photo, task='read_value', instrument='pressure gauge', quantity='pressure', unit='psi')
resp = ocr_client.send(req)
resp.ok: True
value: 2 psi
